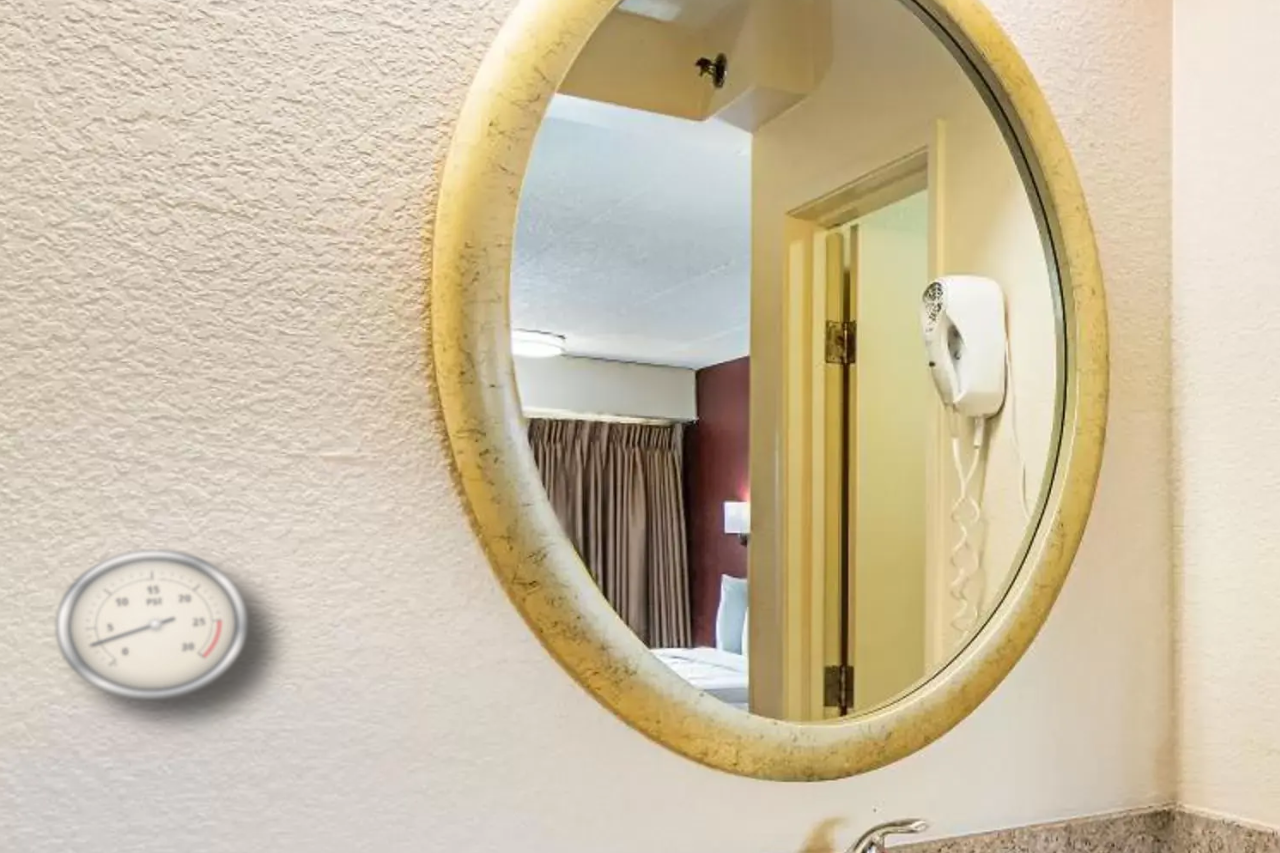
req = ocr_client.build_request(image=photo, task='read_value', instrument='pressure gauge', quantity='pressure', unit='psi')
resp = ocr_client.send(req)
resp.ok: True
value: 3 psi
